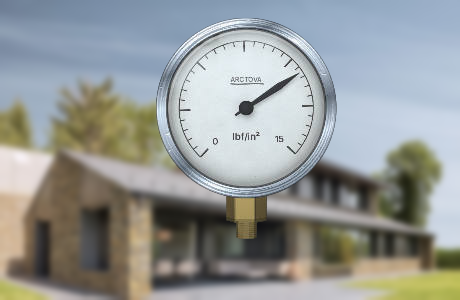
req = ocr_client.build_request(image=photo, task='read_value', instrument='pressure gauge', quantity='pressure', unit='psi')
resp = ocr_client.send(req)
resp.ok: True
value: 10.75 psi
